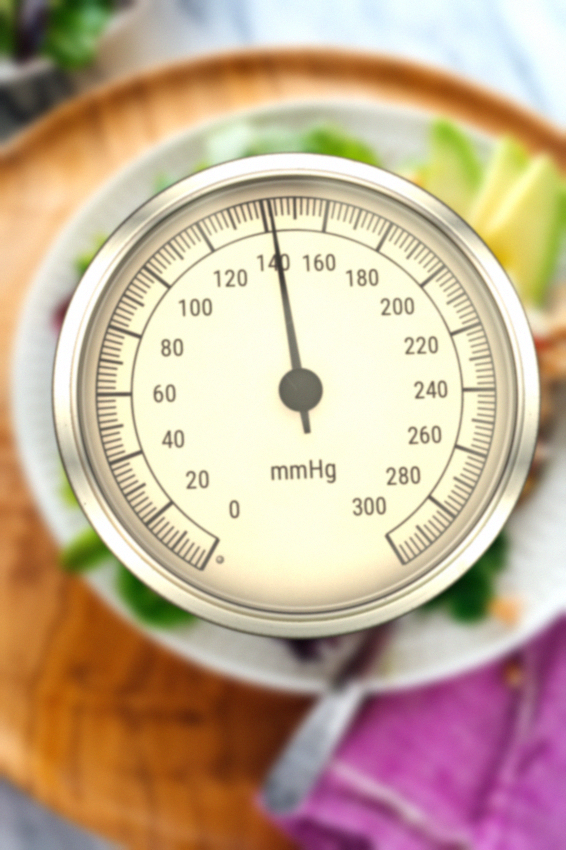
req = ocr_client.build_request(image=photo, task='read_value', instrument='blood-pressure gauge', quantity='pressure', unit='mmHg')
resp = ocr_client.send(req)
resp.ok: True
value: 142 mmHg
